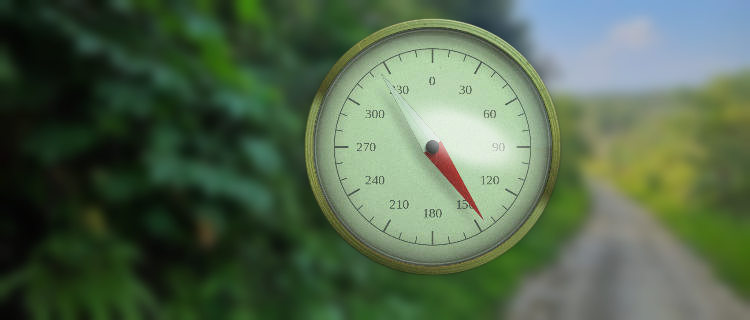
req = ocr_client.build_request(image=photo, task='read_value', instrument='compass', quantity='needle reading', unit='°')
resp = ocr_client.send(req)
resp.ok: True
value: 145 °
